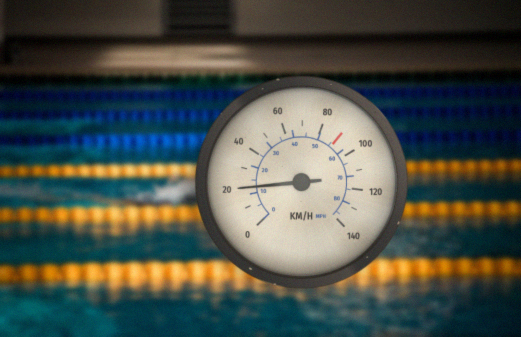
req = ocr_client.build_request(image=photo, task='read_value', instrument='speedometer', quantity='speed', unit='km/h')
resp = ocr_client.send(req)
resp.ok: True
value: 20 km/h
